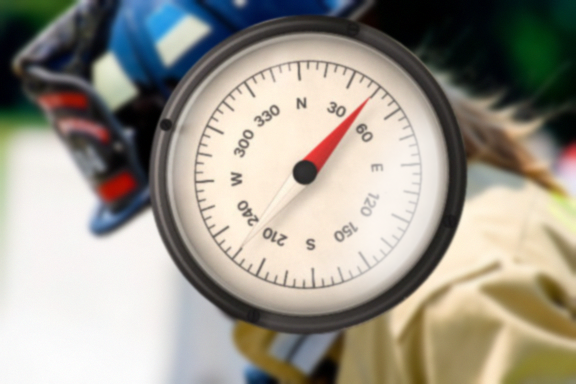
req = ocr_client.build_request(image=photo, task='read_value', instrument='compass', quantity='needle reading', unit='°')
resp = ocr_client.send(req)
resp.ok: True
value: 45 °
